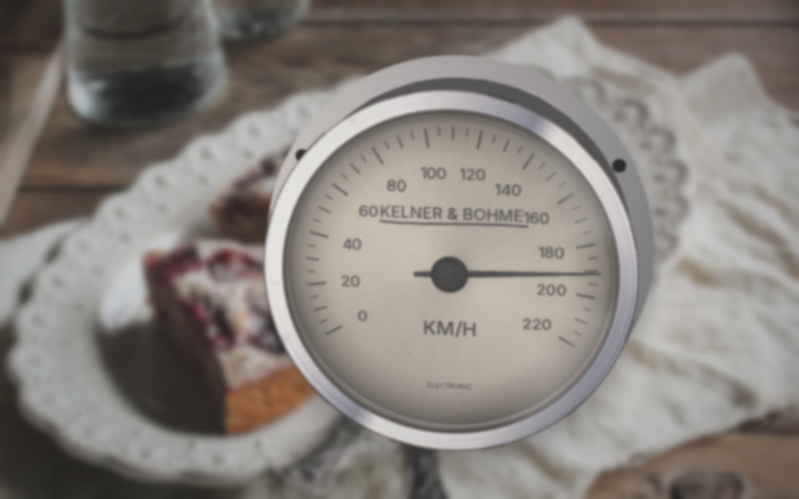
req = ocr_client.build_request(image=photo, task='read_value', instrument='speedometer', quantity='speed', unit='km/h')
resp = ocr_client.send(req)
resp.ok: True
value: 190 km/h
